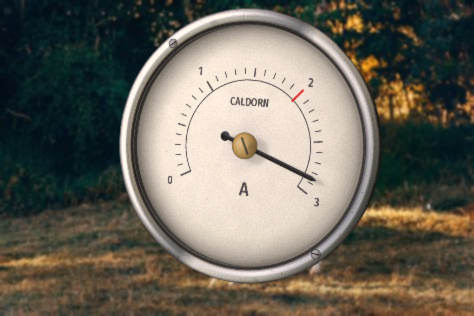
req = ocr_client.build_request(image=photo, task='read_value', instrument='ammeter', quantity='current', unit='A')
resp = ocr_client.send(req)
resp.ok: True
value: 2.85 A
